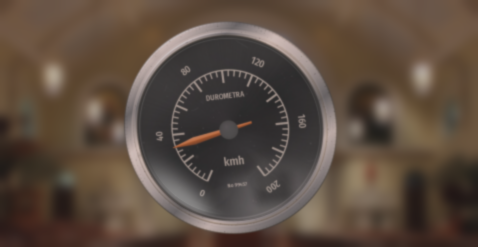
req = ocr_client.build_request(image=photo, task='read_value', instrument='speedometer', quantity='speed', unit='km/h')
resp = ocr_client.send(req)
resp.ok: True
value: 32 km/h
